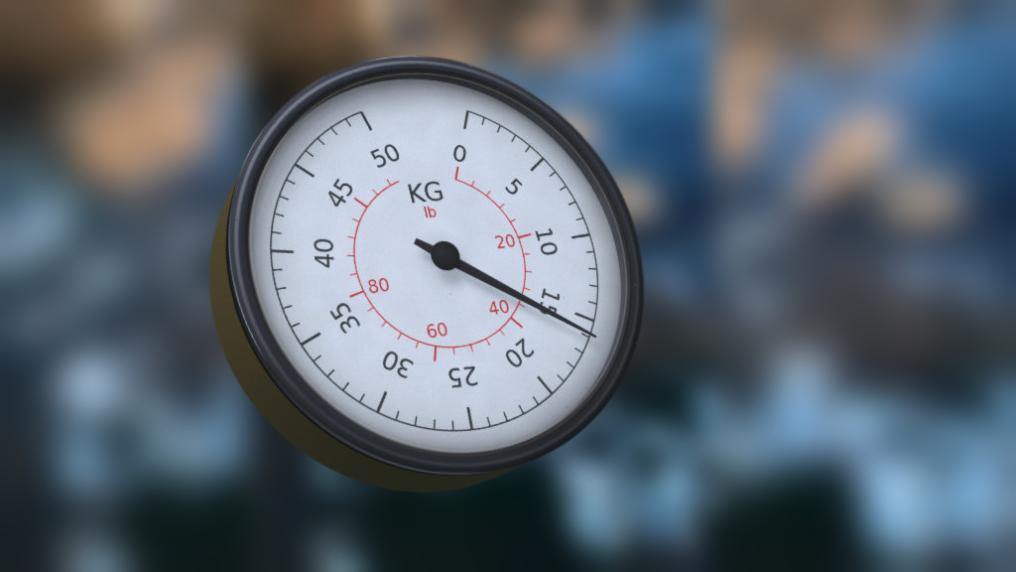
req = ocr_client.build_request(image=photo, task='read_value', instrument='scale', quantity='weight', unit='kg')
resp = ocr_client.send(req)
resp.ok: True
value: 16 kg
